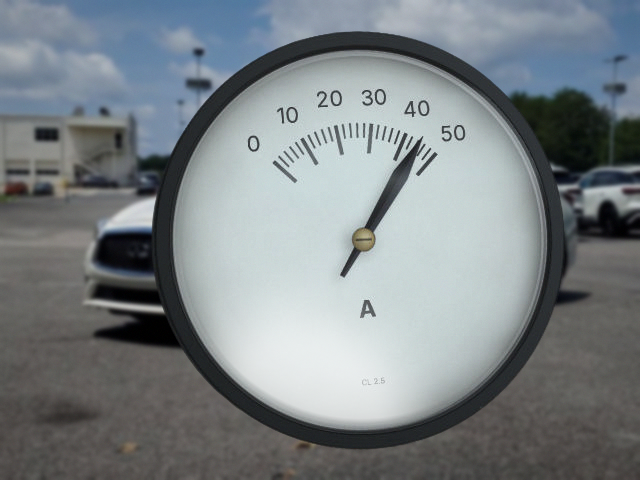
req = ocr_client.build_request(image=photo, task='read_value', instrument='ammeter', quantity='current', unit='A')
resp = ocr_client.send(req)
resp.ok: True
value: 44 A
